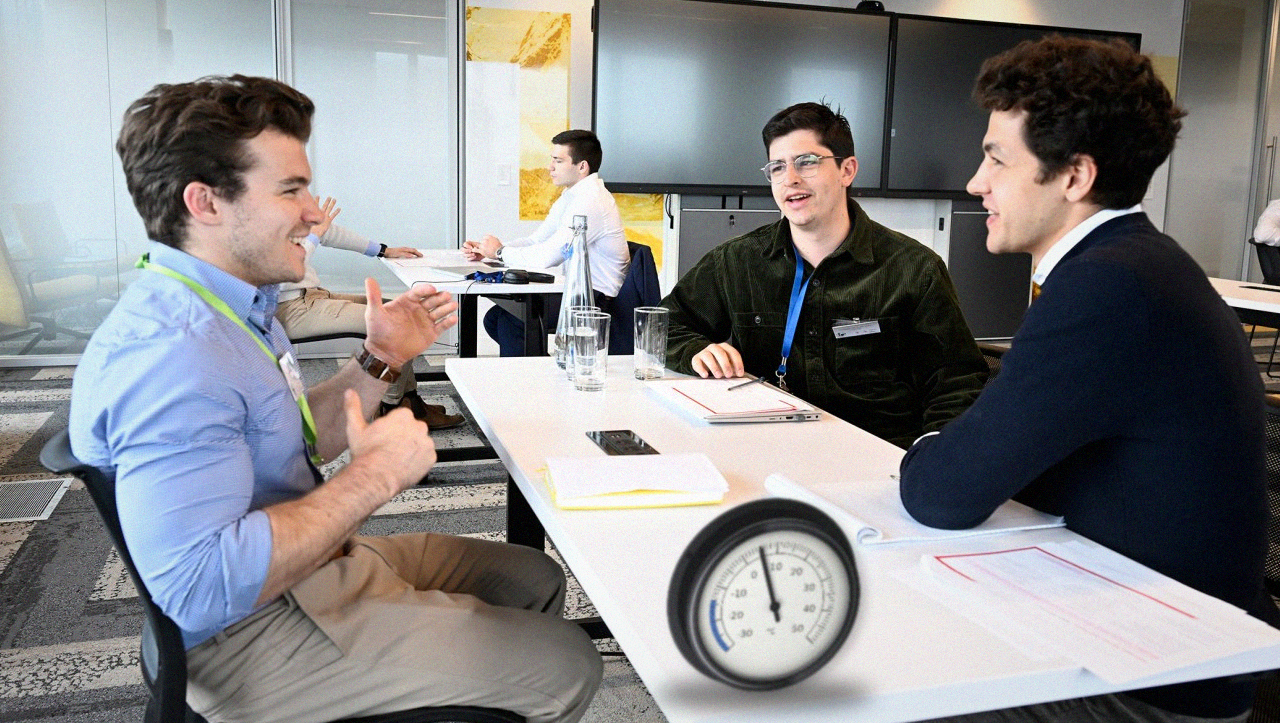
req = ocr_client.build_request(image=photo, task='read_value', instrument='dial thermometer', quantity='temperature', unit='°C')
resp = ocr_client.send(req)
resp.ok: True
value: 5 °C
